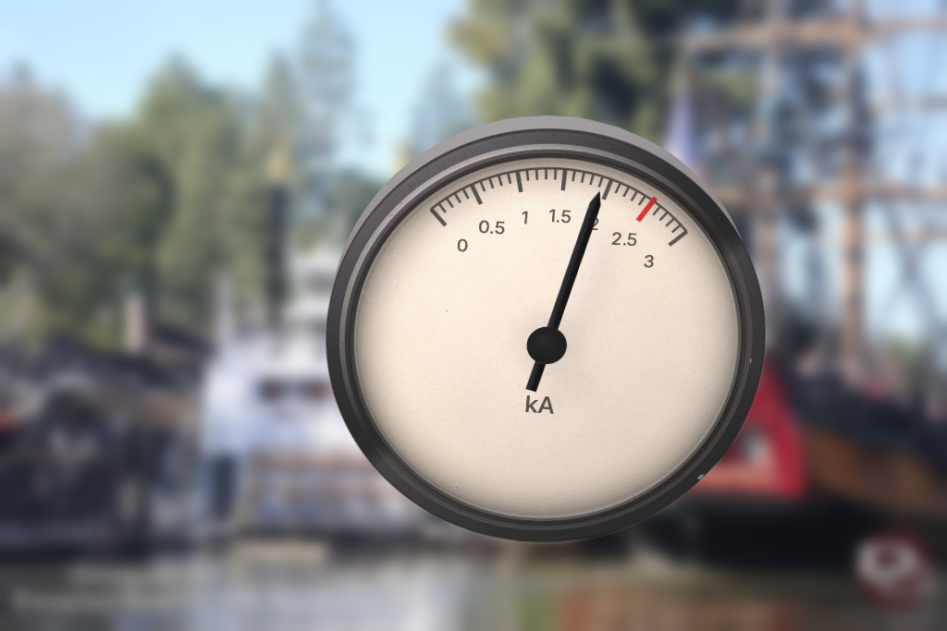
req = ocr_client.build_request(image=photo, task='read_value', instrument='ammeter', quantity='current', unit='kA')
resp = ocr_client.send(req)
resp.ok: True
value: 1.9 kA
